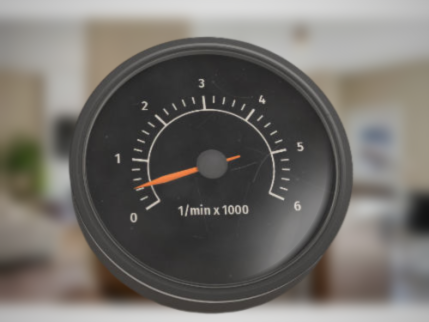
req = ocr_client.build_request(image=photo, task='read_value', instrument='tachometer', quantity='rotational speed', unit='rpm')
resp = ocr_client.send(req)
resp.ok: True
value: 400 rpm
